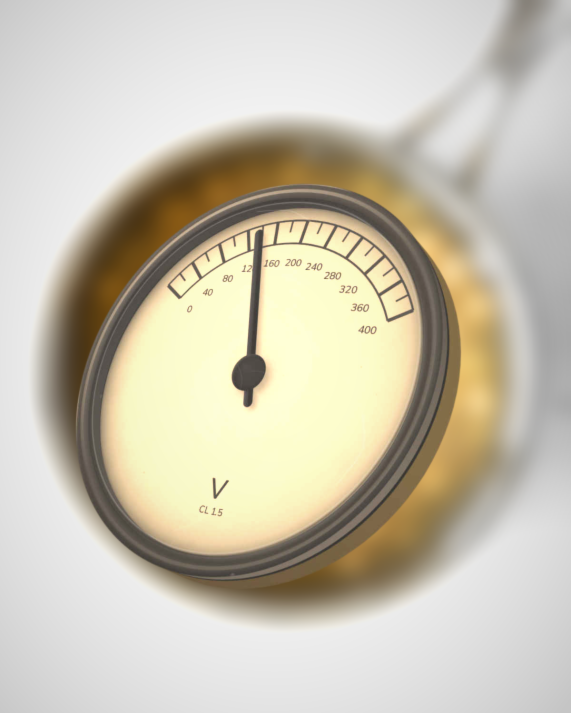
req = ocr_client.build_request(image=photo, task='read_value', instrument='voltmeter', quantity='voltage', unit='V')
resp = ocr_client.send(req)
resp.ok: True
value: 140 V
